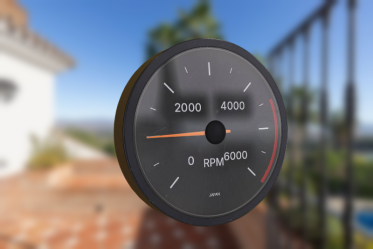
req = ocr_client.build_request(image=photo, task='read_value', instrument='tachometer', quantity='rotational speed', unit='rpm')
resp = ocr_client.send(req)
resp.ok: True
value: 1000 rpm
